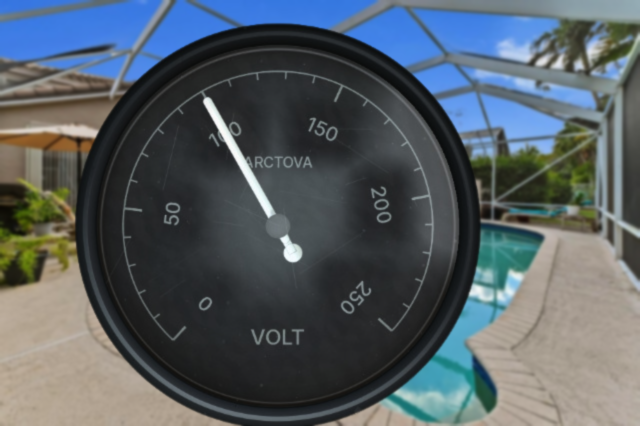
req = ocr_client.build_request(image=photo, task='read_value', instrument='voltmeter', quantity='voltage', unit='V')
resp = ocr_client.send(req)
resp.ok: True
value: 100 V
